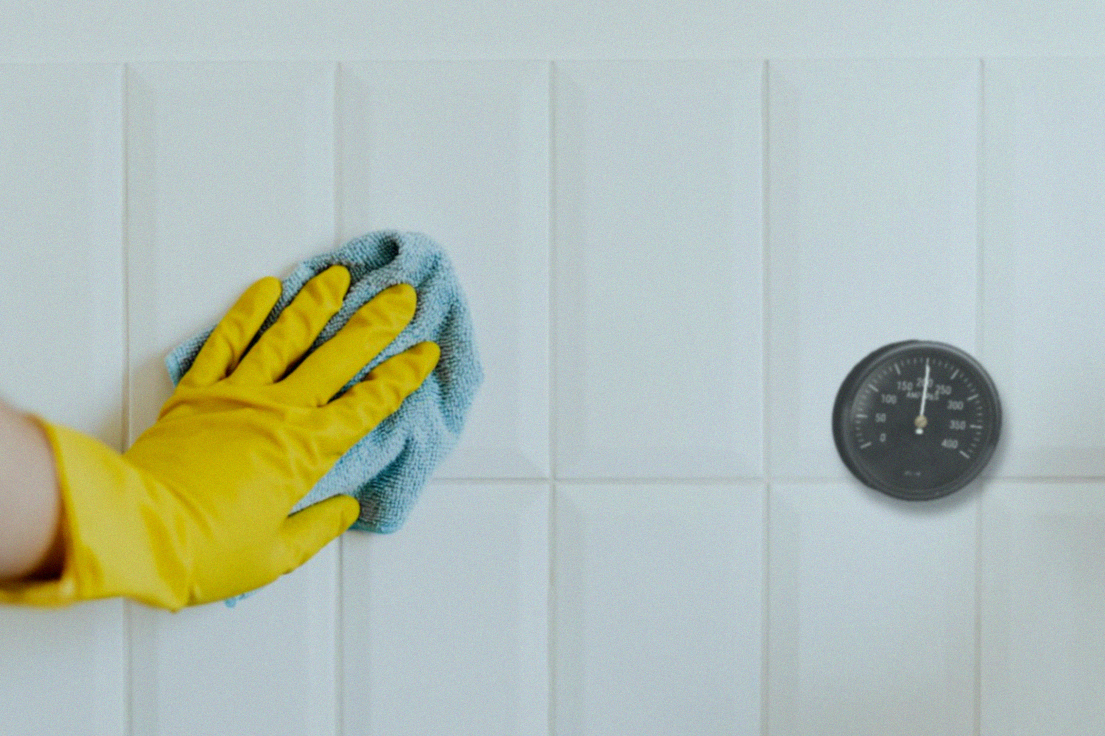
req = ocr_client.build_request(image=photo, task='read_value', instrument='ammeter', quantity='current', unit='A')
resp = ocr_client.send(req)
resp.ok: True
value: 200 A
